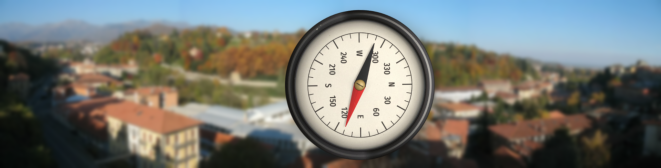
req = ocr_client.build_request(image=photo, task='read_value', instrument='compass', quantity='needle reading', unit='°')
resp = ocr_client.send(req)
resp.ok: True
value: 110 °
